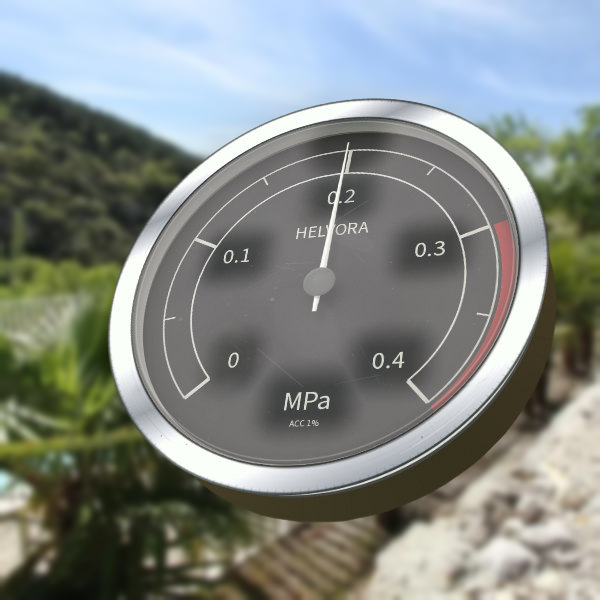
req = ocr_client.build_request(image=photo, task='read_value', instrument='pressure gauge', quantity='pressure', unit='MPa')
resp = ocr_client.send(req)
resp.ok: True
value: 0.2 MPa
